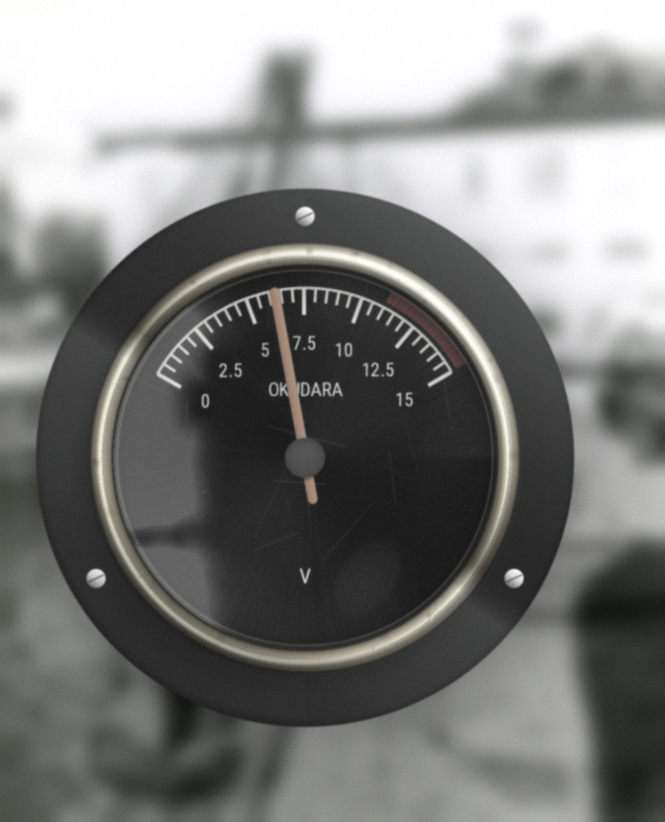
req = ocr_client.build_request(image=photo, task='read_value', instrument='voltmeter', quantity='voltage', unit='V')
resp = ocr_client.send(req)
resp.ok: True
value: 6.25 V
